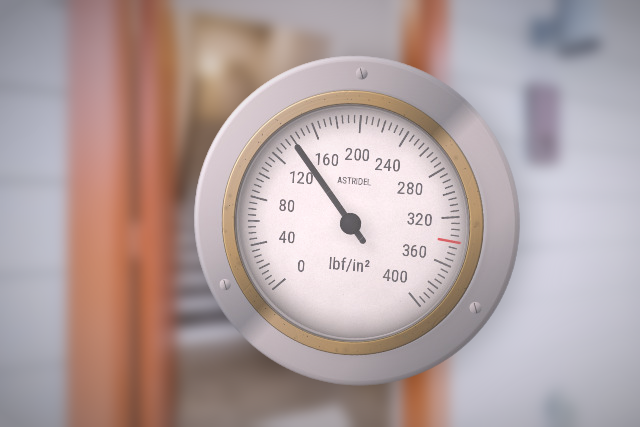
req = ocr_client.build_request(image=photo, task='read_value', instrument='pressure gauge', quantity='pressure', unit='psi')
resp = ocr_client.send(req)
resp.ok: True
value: 140 psi
